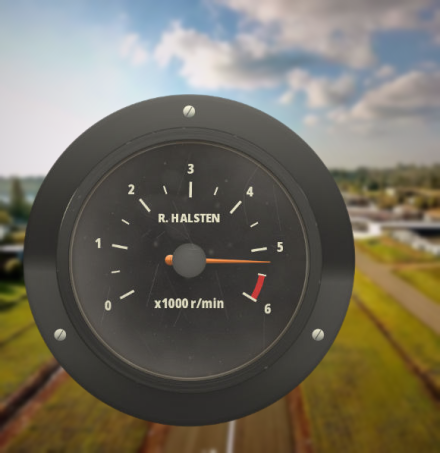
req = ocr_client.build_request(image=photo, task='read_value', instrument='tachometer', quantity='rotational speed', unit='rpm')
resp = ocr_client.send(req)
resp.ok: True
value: 5250 rpm
